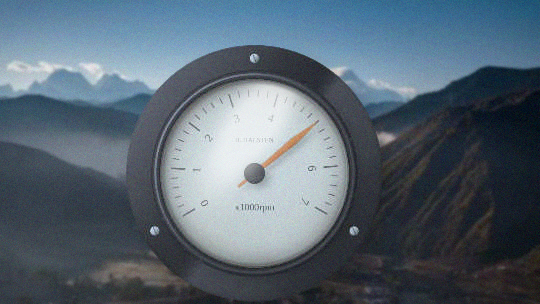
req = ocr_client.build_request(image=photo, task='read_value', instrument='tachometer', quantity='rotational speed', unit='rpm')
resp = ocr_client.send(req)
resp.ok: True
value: 5000 rpm
